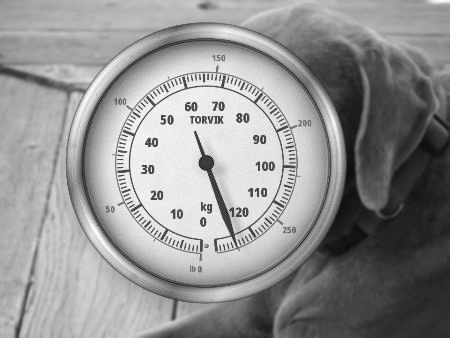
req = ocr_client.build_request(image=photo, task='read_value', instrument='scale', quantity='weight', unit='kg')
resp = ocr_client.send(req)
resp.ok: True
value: 125 kg
